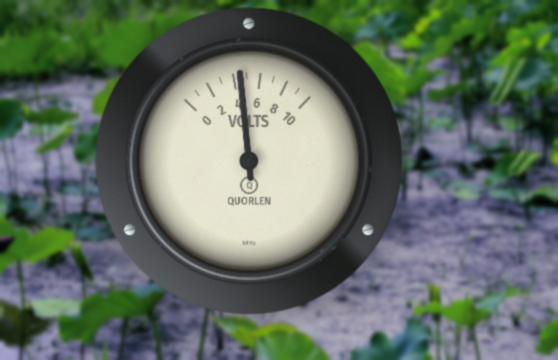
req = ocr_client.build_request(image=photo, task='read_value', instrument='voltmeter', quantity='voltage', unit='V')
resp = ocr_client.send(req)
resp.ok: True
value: 4.5 V
